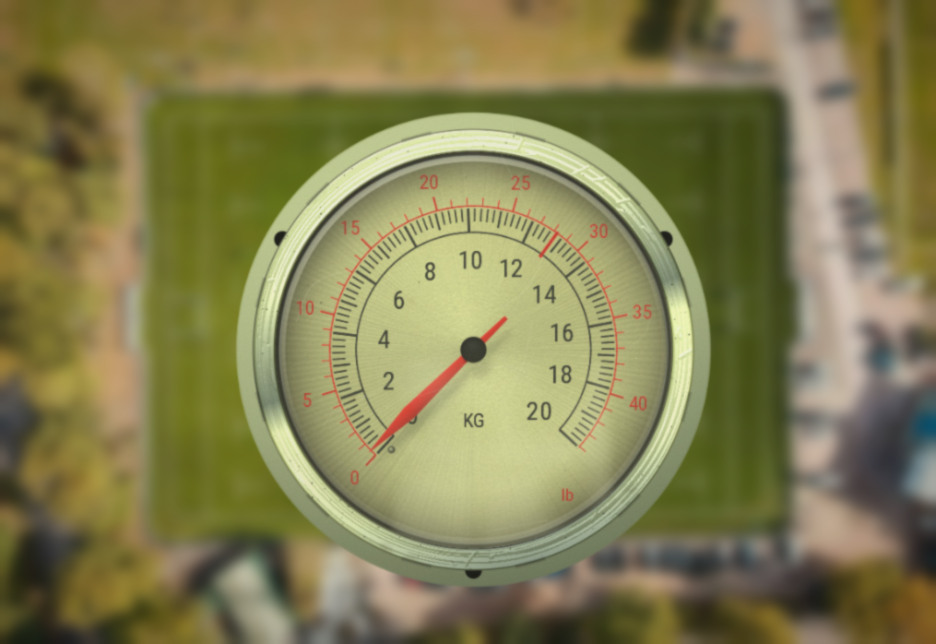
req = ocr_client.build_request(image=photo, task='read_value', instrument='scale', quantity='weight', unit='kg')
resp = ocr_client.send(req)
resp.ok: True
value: 0.2 kg
